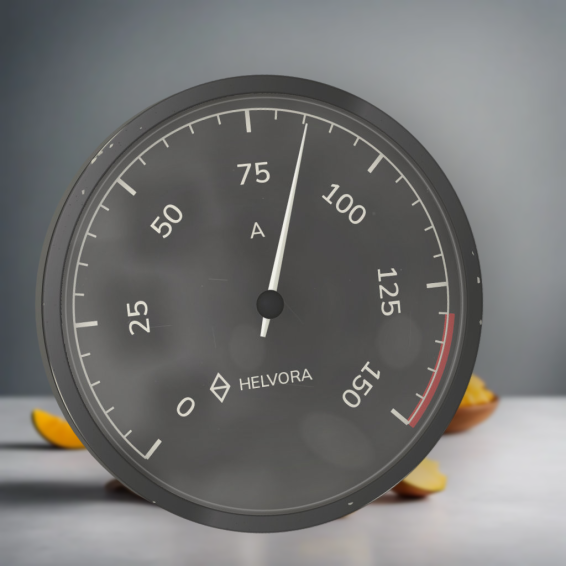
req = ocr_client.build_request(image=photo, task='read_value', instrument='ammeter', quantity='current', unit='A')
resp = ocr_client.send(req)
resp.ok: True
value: 85 A
